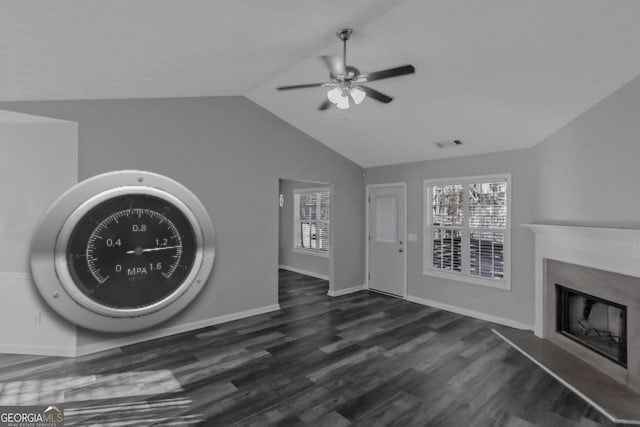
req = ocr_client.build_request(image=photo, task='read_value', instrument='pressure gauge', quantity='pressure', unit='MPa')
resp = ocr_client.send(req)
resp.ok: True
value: 1.3 MPa
